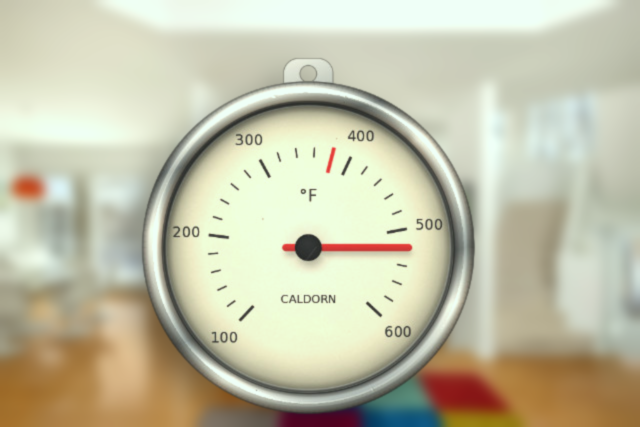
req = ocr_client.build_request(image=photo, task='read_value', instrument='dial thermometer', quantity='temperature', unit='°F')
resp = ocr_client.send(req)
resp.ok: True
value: 520 °F
